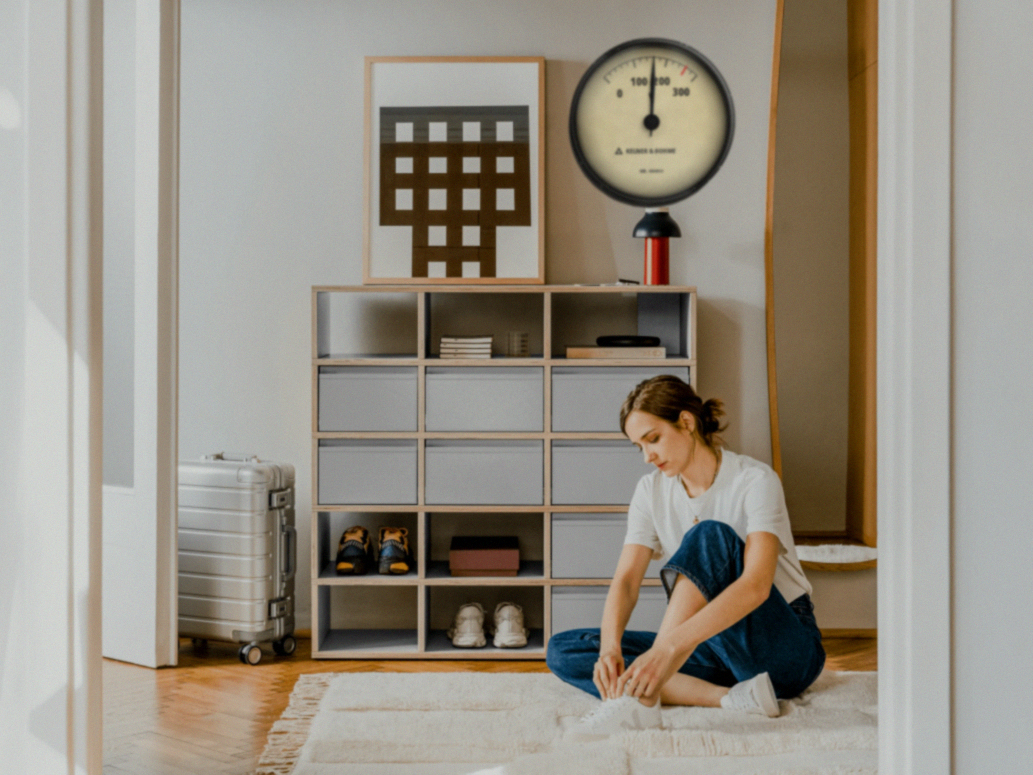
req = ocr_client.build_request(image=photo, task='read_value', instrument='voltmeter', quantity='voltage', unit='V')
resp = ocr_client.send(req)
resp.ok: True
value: 160 V
